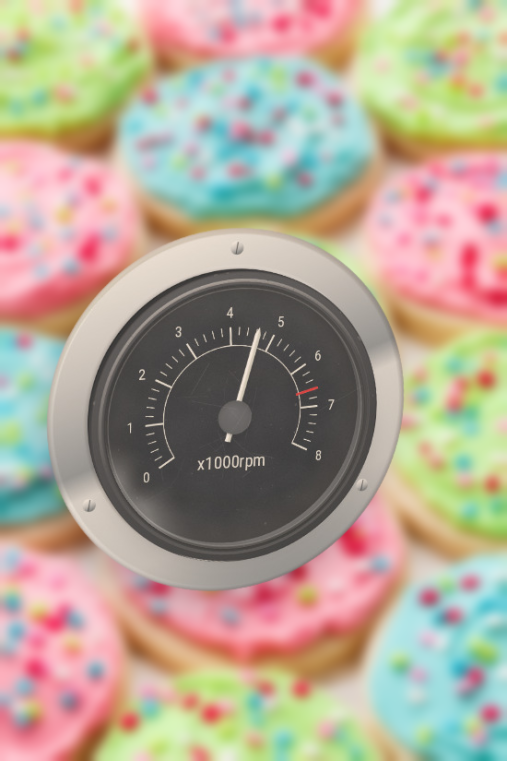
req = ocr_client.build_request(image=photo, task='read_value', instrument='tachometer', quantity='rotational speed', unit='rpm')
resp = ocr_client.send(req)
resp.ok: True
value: 4600 rpm
